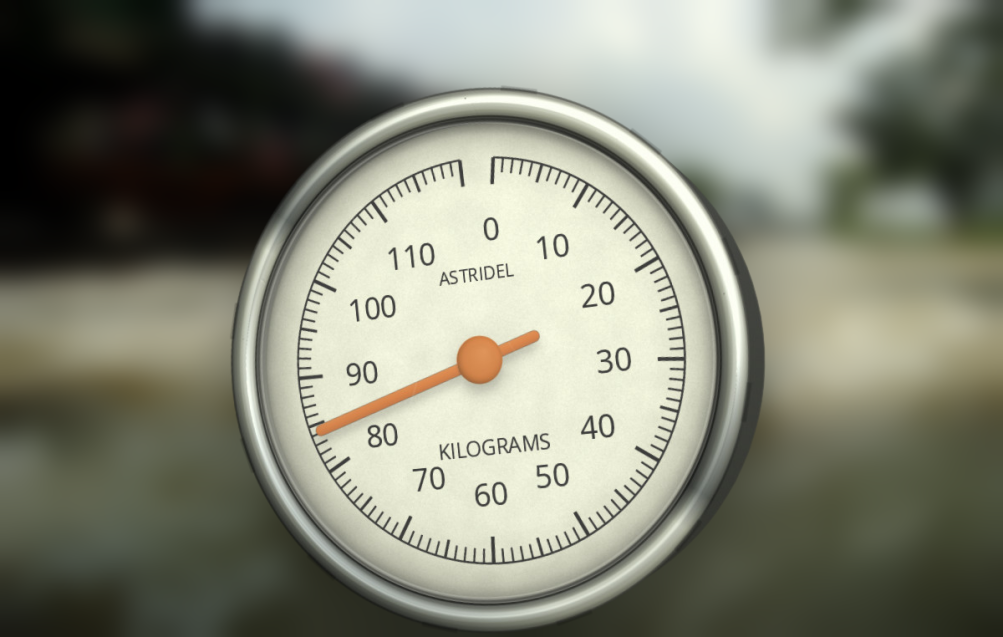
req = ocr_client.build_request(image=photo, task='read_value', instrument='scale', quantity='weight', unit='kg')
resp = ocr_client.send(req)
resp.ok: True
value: 84 kg
